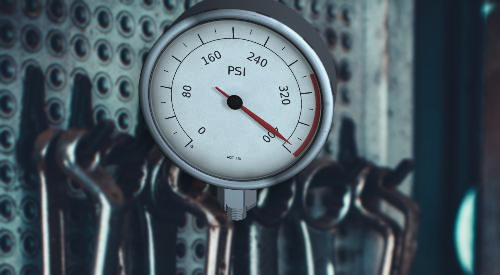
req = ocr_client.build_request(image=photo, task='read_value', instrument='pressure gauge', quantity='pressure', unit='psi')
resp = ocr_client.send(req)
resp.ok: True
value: 390 psi
